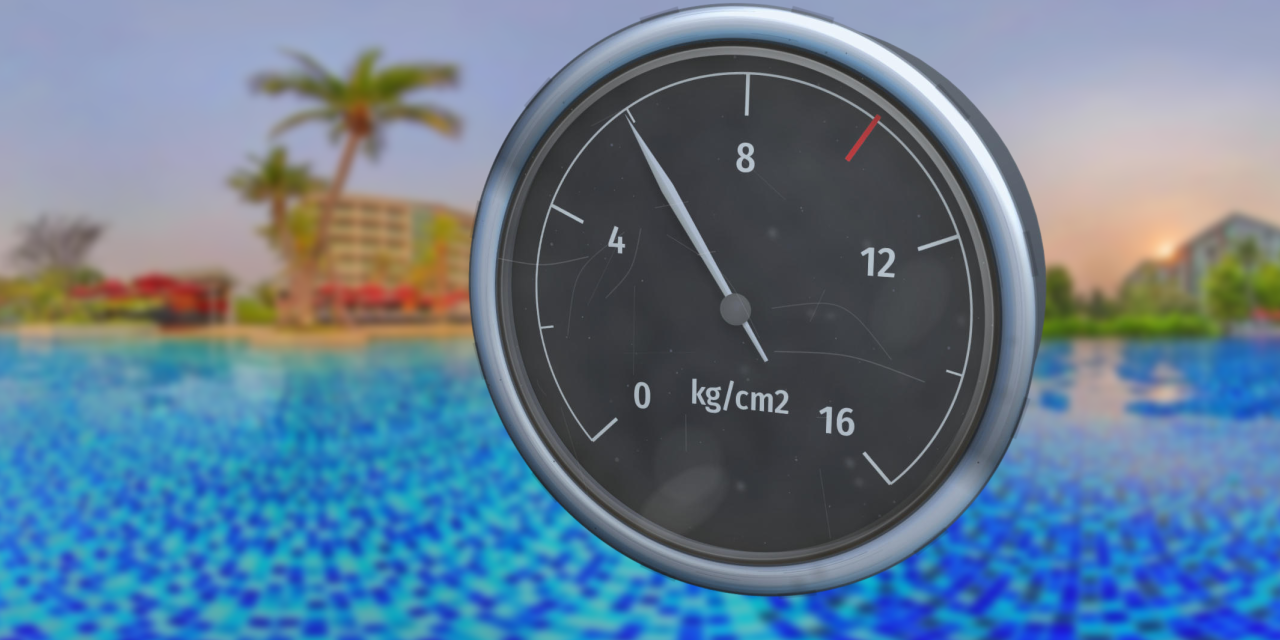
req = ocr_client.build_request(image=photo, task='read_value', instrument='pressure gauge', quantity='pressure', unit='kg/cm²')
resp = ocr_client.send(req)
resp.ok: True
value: 6 kg/cm²
